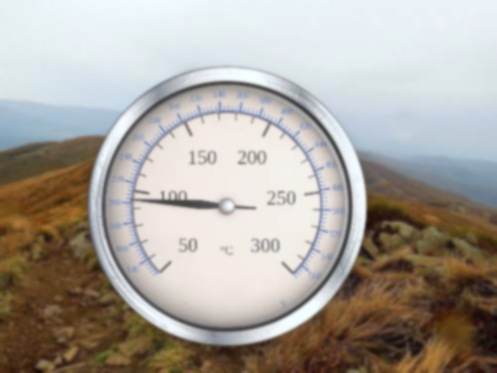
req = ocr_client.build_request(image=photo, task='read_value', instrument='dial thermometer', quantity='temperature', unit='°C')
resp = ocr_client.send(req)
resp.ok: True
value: 95 °C
